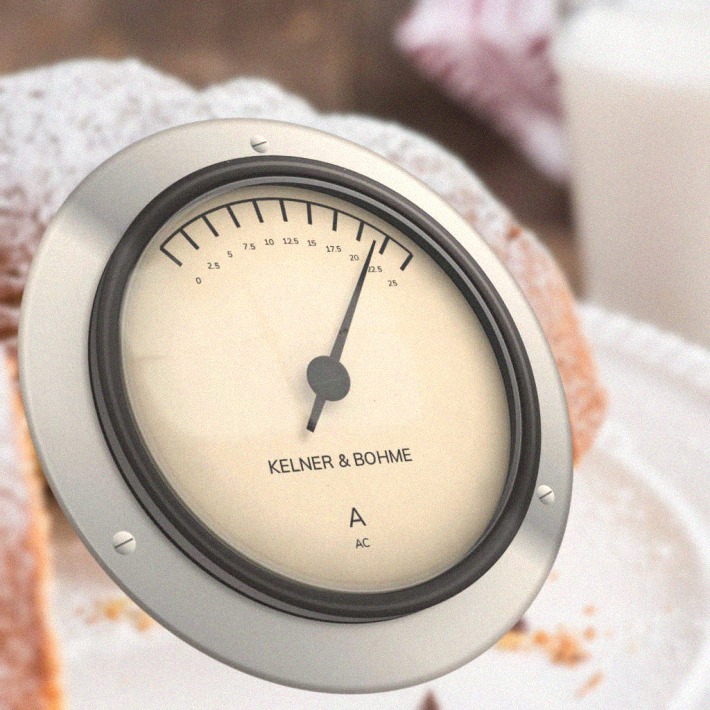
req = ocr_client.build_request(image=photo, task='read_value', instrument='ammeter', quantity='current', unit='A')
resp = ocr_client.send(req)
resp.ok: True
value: 21.25 A
